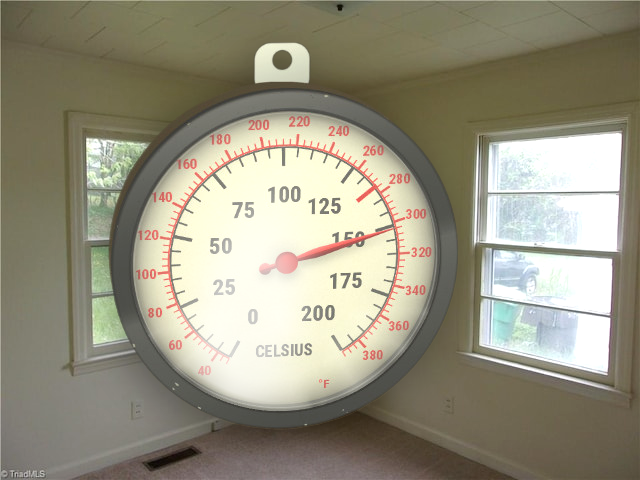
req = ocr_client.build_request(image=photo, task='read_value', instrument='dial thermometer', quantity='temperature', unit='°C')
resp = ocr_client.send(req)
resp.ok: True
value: 150 °C
